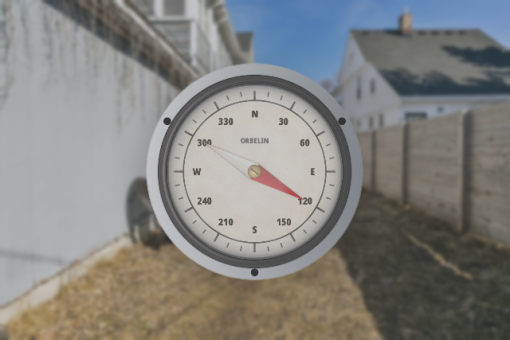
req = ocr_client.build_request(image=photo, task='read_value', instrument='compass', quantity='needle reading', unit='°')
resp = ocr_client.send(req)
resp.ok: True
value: 120 °
